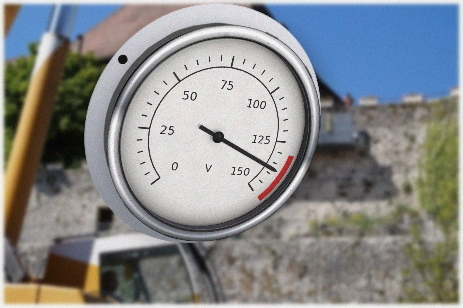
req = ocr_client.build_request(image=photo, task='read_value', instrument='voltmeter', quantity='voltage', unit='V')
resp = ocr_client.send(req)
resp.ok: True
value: 137.5 V
